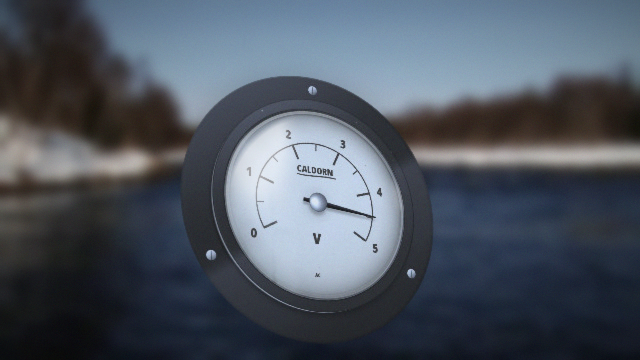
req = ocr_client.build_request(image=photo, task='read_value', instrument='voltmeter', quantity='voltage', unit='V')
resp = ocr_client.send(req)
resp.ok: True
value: 4.5 V
